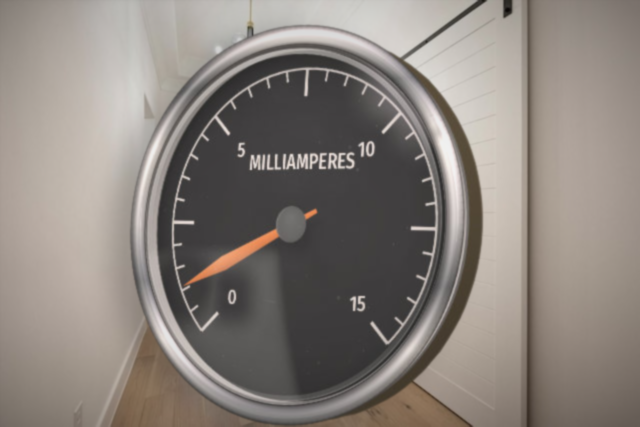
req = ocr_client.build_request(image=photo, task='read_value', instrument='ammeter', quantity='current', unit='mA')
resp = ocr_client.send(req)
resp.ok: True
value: 1 mA
